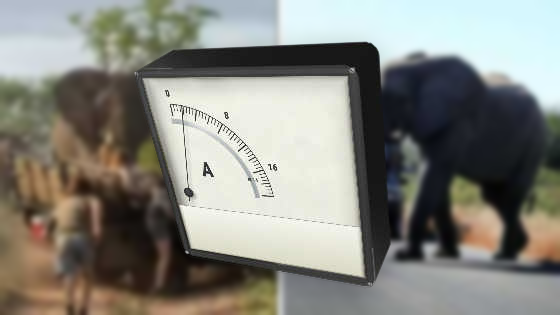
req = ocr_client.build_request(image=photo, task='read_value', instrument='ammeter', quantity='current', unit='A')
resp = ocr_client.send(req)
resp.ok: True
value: 2 A
